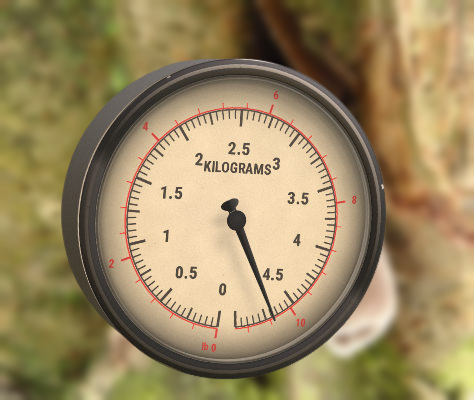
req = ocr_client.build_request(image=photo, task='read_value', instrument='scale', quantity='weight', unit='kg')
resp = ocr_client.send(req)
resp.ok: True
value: 4.7 kg
